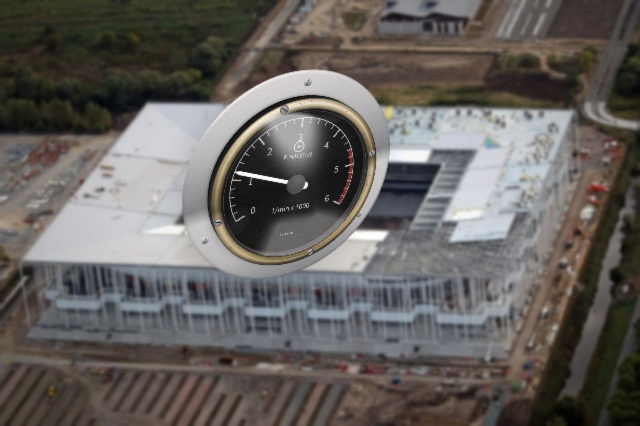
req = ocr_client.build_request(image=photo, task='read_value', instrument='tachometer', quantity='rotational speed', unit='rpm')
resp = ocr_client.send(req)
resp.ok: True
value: 1200 rpm
